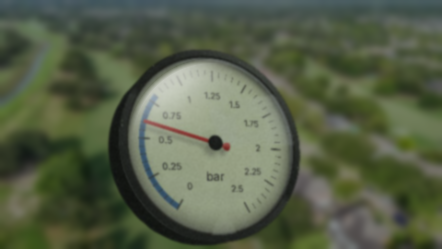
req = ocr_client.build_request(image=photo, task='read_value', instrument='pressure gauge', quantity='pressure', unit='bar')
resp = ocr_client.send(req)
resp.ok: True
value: 0.6 bar
